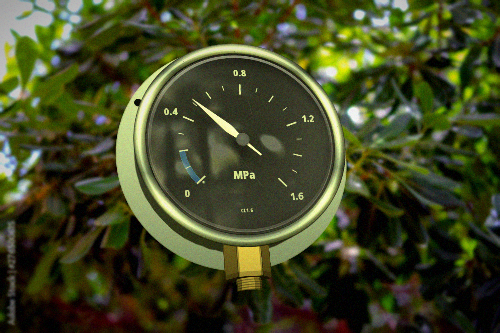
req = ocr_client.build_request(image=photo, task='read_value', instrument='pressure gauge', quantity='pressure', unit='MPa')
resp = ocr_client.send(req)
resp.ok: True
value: 0.5 MPa
